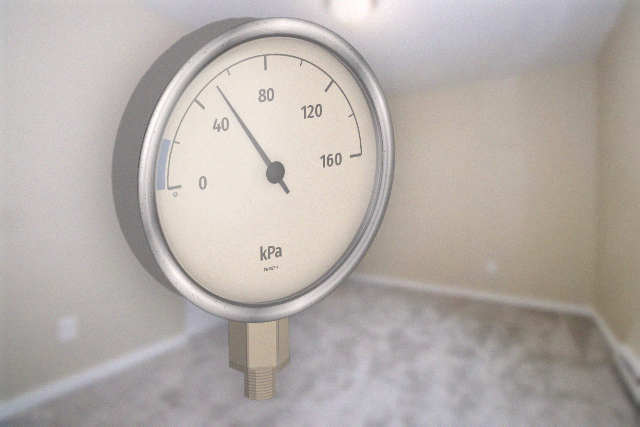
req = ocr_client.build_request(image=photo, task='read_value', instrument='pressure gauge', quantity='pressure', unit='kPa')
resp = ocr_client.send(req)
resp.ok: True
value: 50 kPa
